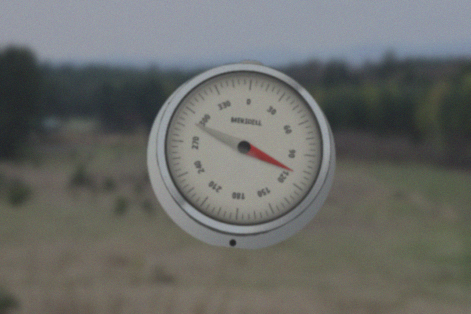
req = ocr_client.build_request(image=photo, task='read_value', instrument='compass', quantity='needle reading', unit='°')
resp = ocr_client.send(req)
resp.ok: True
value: 110 °
